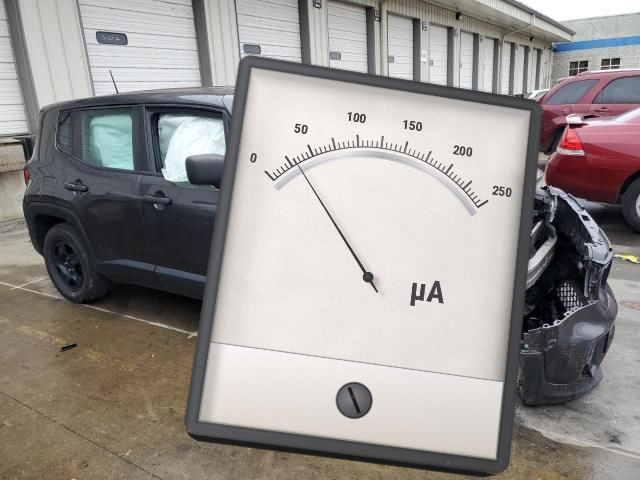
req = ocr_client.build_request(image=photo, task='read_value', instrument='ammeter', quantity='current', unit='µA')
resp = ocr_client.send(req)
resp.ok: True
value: 30 µA
